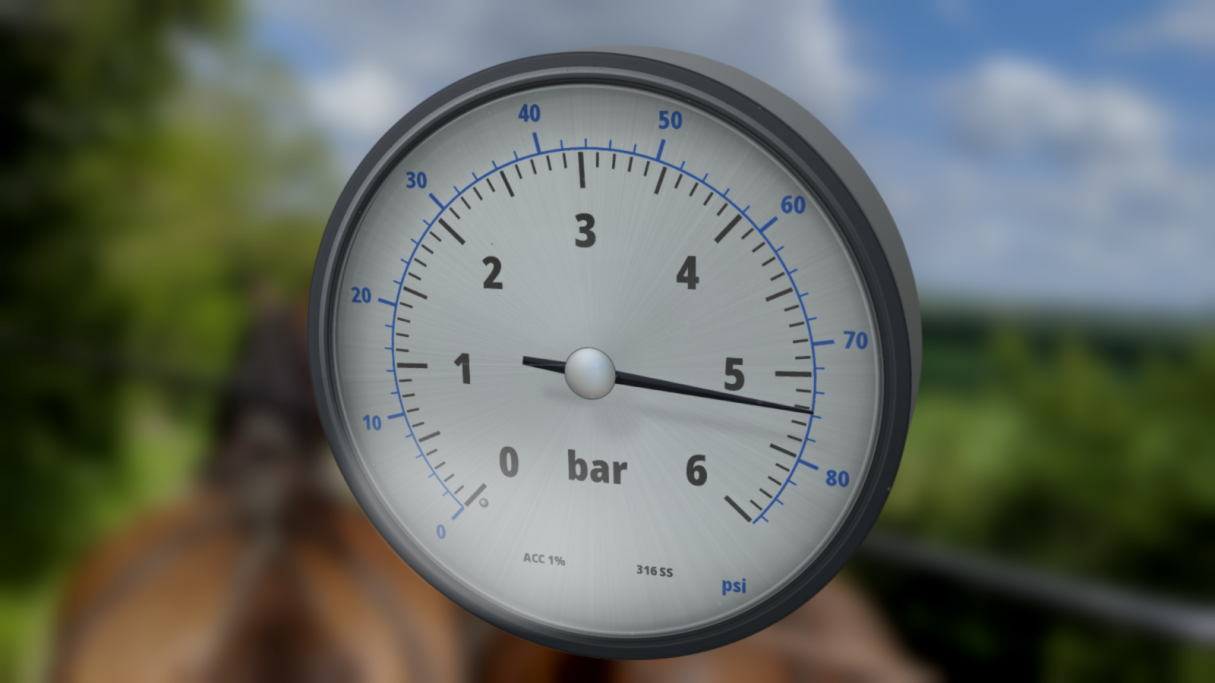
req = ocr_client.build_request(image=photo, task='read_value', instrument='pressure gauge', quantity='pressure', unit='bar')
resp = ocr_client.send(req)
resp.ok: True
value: 5.2 bar
